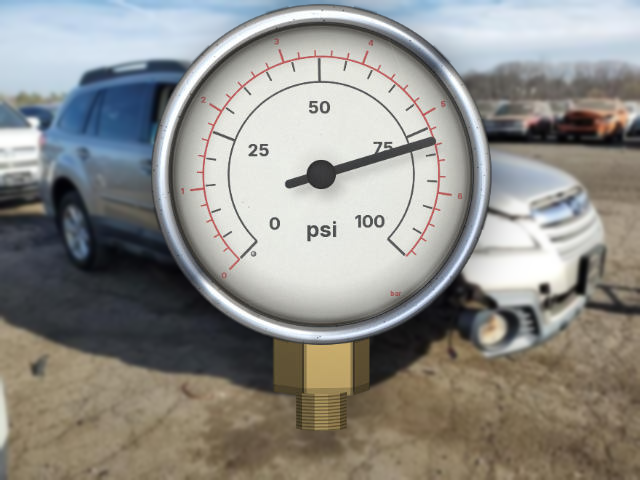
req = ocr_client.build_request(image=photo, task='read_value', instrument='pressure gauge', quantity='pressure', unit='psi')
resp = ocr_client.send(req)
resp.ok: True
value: 77.5 psi
